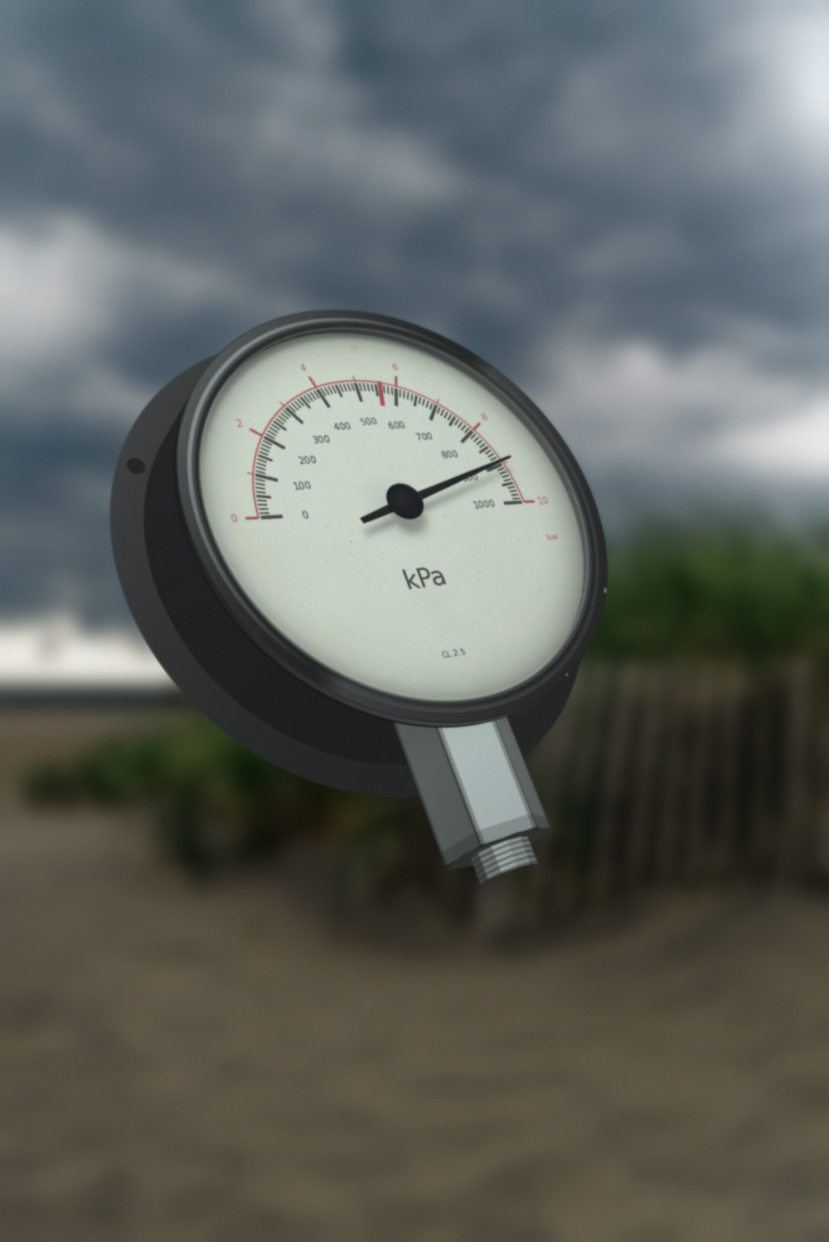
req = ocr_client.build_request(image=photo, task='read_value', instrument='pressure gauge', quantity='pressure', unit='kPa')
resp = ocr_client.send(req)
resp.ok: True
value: 900 kPa
